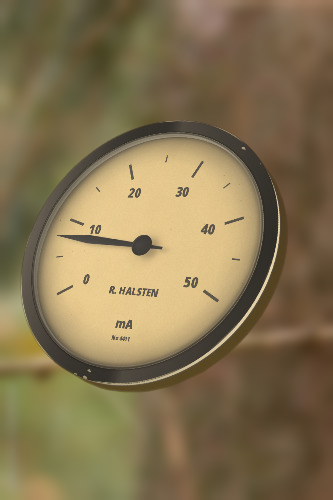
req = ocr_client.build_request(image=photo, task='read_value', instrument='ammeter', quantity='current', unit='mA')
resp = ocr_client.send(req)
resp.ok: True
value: 7.5 mA
